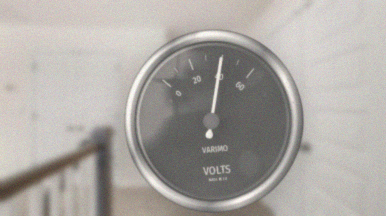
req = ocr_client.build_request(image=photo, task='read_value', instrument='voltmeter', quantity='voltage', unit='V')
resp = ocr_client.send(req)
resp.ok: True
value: 40 V
